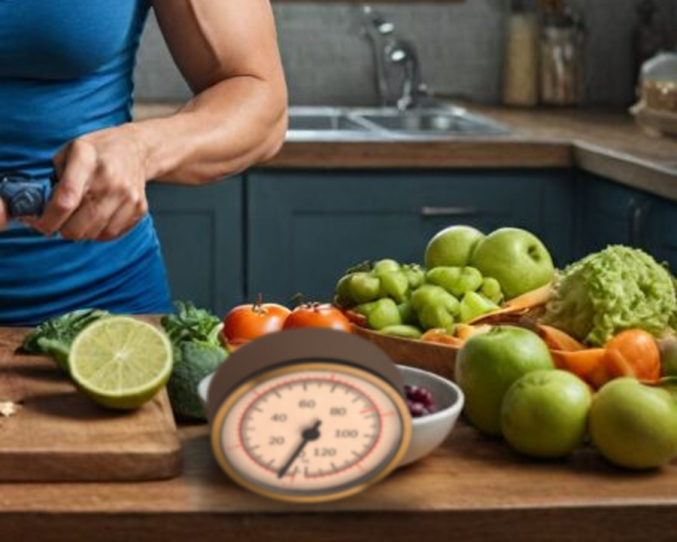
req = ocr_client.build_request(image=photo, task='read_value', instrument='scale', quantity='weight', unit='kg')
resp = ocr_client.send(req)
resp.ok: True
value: 5 kg
